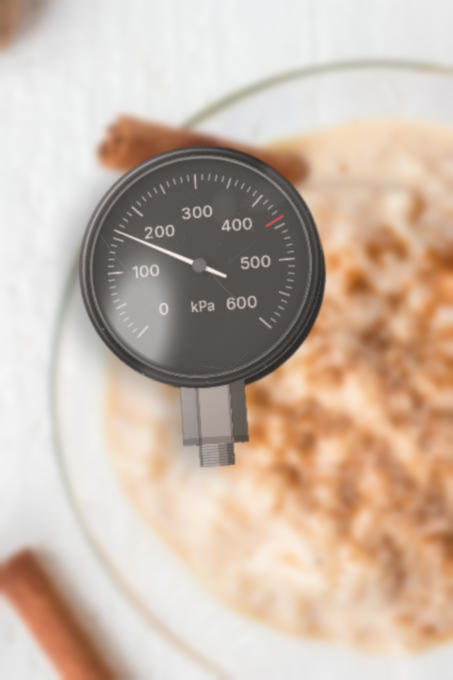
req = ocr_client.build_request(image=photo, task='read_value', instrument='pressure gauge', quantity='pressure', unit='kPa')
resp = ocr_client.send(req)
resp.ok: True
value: 160 kPa
